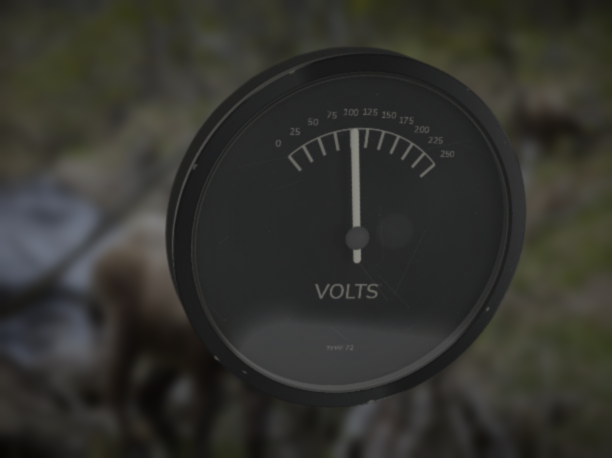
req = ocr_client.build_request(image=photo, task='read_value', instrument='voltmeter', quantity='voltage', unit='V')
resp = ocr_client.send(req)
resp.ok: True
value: 100 V
